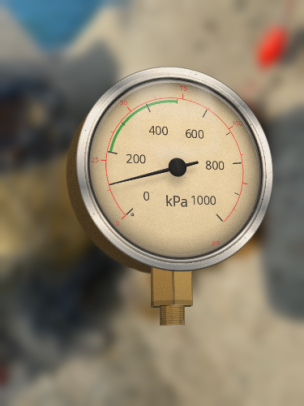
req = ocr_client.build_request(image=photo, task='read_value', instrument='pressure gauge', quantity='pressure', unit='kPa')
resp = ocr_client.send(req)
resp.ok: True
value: 100 kPa
